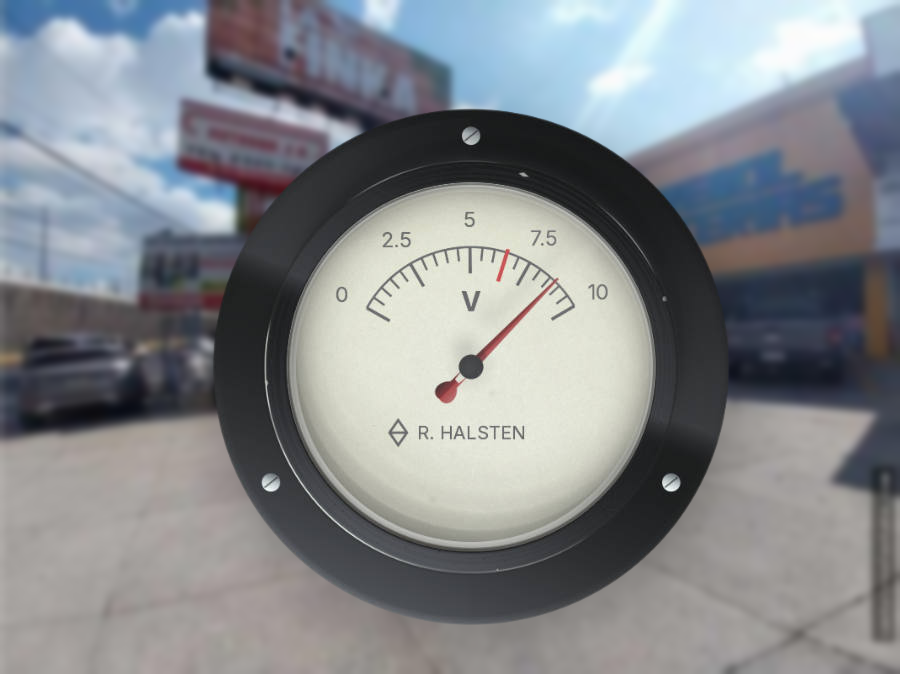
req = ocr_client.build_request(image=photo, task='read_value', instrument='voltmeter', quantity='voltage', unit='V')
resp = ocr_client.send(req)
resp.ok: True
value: 8.75 V
